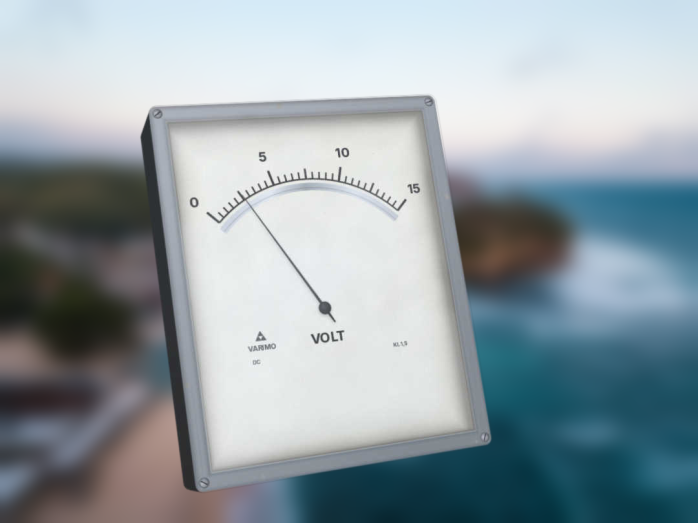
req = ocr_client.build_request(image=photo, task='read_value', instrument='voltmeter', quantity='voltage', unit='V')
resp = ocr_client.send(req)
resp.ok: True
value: 2.5 V
